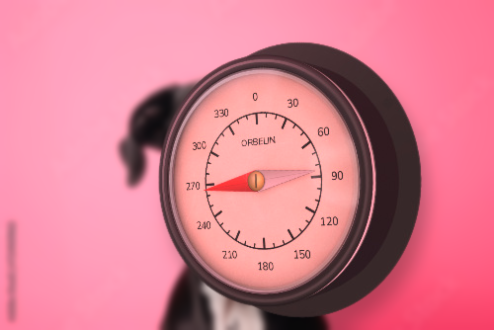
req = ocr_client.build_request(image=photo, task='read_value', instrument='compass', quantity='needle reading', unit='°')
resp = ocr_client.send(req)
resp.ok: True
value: 265 °
